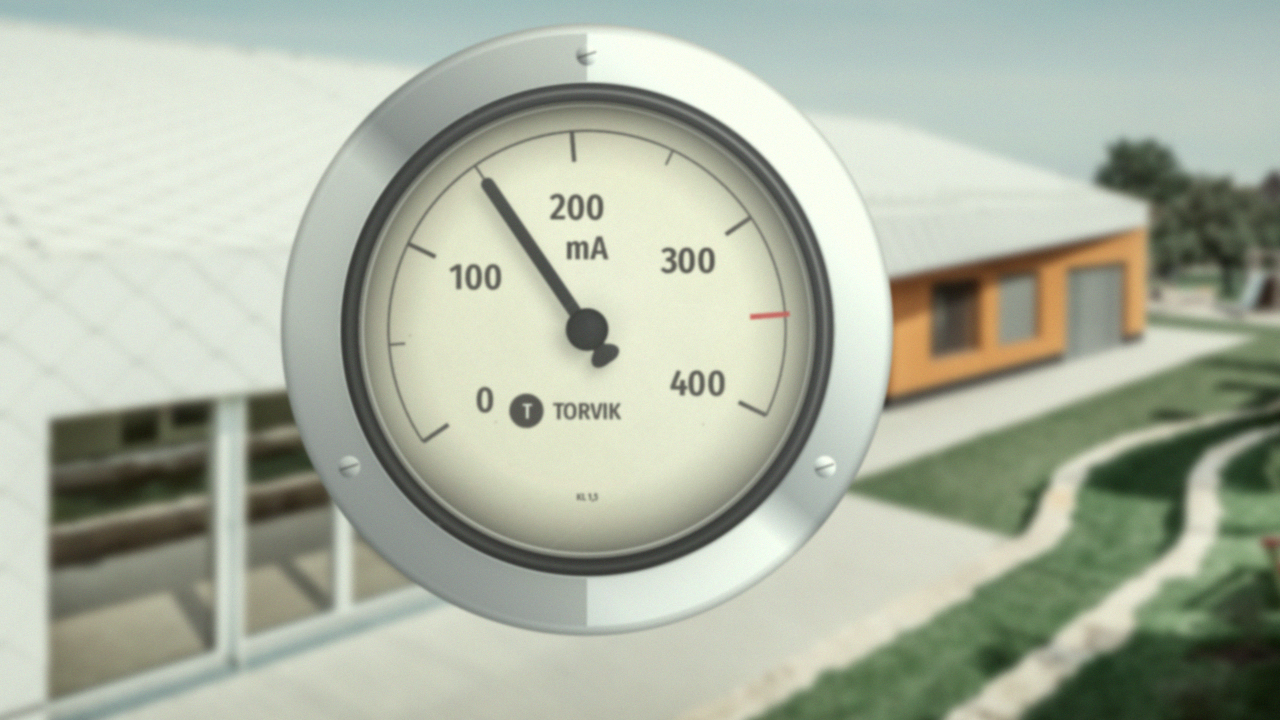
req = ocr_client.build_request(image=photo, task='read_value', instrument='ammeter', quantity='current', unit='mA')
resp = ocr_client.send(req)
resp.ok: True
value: 150 mA
